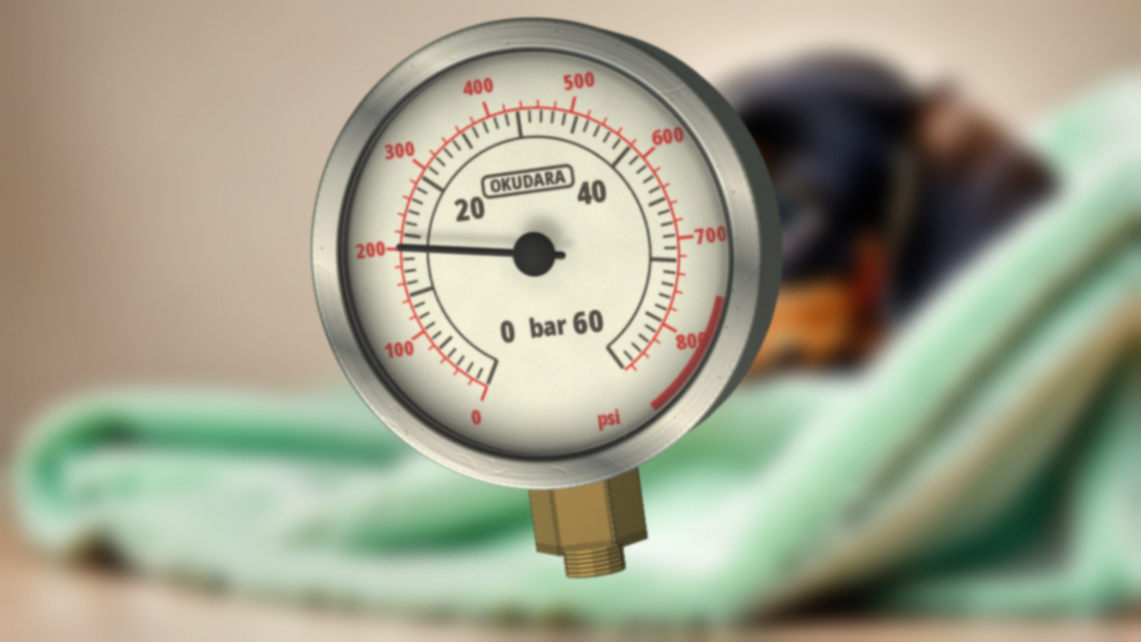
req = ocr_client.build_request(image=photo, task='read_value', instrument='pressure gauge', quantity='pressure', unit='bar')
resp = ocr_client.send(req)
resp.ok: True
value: 14 bar
